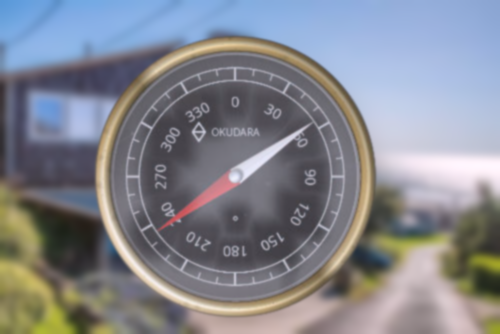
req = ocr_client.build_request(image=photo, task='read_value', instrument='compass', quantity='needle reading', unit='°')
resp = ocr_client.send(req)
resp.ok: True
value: 235 °
